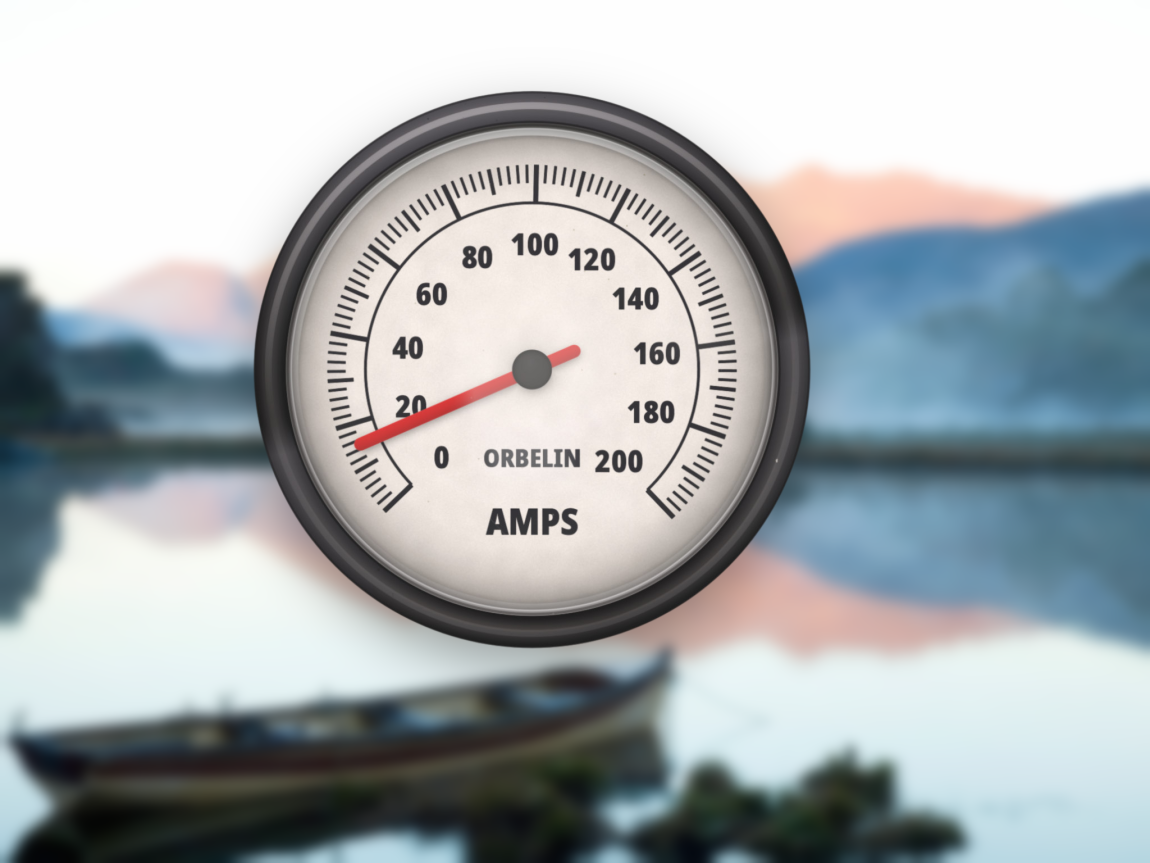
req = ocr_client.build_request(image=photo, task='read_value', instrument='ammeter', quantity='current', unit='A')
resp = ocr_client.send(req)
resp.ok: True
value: 15 A
